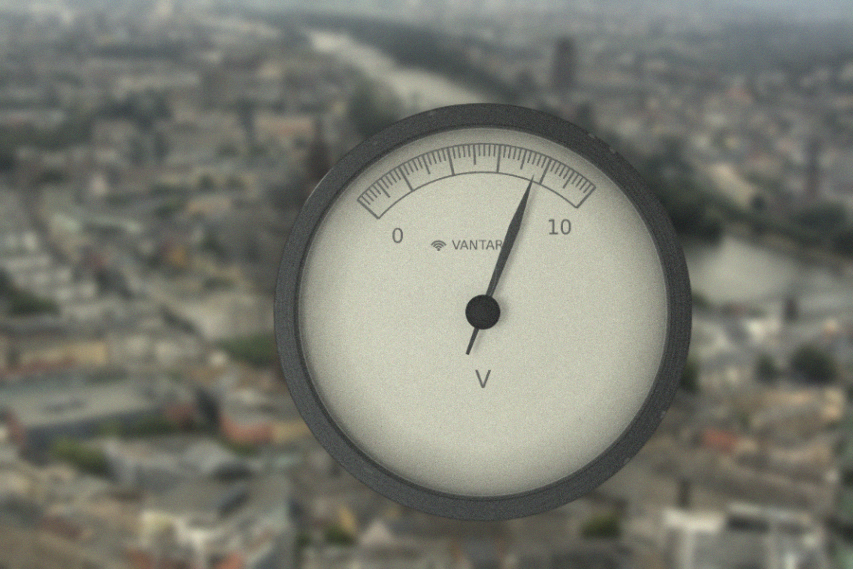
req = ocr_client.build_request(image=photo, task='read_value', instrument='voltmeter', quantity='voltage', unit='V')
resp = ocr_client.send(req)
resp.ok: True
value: 7.6 V
